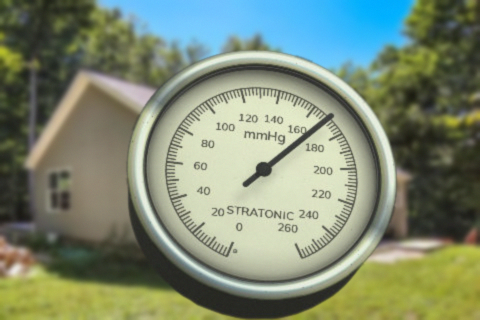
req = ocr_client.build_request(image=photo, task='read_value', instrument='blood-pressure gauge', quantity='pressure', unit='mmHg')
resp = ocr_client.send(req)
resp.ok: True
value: 170 mmHg
